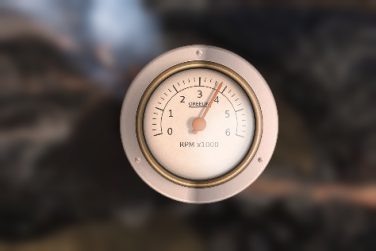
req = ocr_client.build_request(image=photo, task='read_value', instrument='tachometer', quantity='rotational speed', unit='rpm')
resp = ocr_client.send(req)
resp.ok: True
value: 3800 rpm
